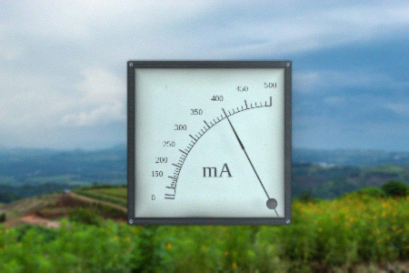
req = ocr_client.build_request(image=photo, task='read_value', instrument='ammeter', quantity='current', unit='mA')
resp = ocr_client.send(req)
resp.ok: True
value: 400 mA
